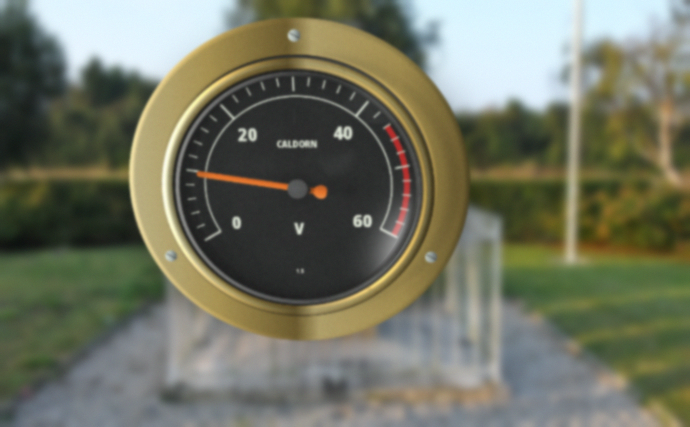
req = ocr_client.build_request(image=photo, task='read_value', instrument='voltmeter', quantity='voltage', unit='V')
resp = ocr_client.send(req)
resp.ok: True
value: 10 V
